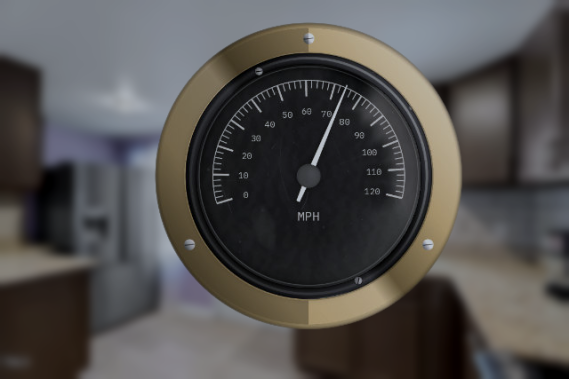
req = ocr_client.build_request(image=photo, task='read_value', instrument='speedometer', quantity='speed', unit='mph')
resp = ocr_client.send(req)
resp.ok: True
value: 74 mph
